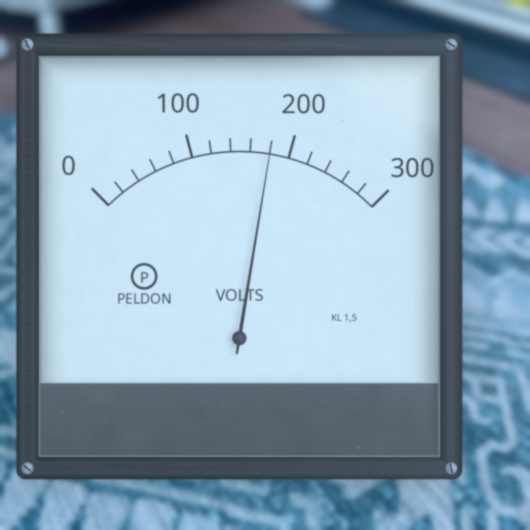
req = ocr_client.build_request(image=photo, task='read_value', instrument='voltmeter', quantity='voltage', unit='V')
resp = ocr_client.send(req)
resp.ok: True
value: 180 V
